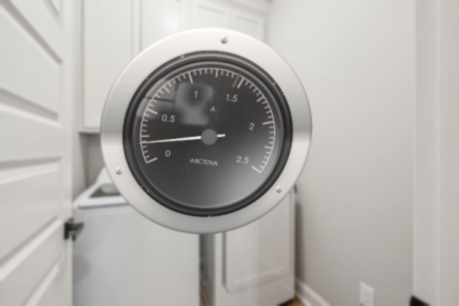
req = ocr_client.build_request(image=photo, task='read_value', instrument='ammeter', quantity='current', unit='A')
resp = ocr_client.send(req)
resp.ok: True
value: 0.2 A
